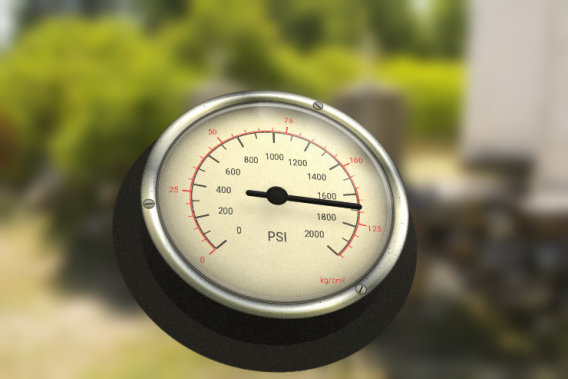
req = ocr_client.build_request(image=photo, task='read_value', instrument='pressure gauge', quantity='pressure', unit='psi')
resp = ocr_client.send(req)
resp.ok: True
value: 1700 psi
